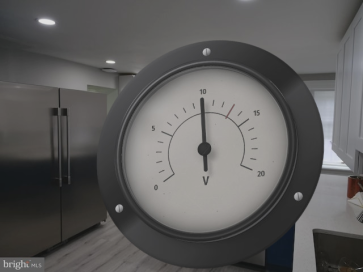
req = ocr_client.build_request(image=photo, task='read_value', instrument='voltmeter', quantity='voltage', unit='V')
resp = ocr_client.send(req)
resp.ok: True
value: 10 V
